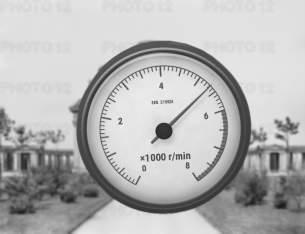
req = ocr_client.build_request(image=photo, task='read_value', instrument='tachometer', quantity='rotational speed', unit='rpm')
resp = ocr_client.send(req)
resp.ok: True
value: 5300 rpm
